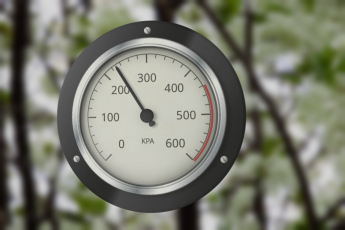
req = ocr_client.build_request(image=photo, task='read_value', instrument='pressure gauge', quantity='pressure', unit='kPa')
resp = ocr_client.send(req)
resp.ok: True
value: 230 kPa
